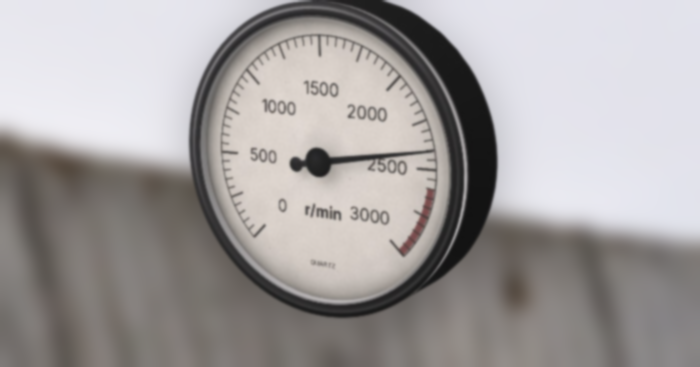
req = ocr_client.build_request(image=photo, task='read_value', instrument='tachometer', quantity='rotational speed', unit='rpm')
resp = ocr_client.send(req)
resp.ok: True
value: 2400 rpm
